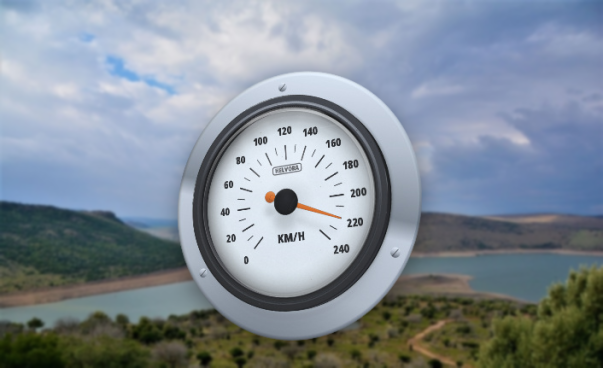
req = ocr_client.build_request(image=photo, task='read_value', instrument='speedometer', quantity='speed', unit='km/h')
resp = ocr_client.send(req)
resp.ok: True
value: 220 km/h
